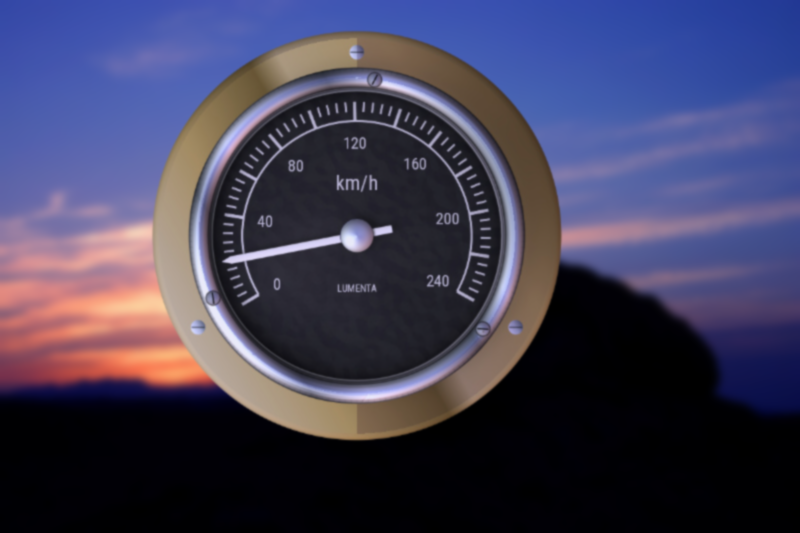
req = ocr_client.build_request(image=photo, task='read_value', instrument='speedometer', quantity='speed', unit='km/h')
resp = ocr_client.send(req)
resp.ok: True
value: 20 km/h
